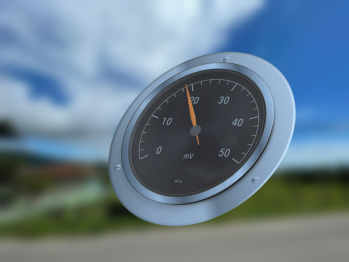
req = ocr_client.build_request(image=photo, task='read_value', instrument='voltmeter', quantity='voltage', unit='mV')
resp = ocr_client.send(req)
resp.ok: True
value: 19 mV
